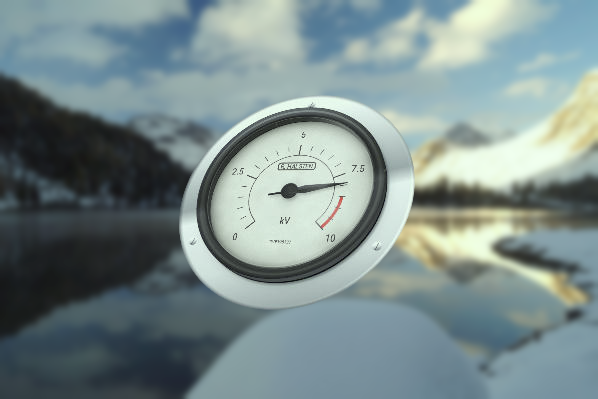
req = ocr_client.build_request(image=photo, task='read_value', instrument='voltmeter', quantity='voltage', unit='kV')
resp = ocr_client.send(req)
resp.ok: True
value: 8 kV
